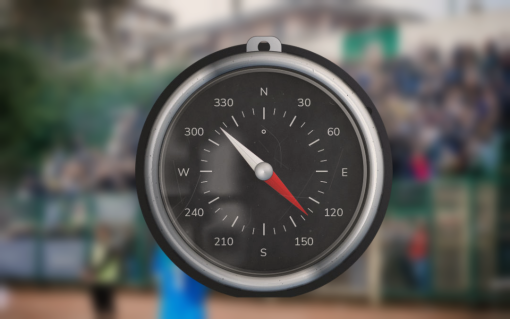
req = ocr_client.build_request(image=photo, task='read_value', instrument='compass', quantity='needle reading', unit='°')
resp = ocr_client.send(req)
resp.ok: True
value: 135 °
